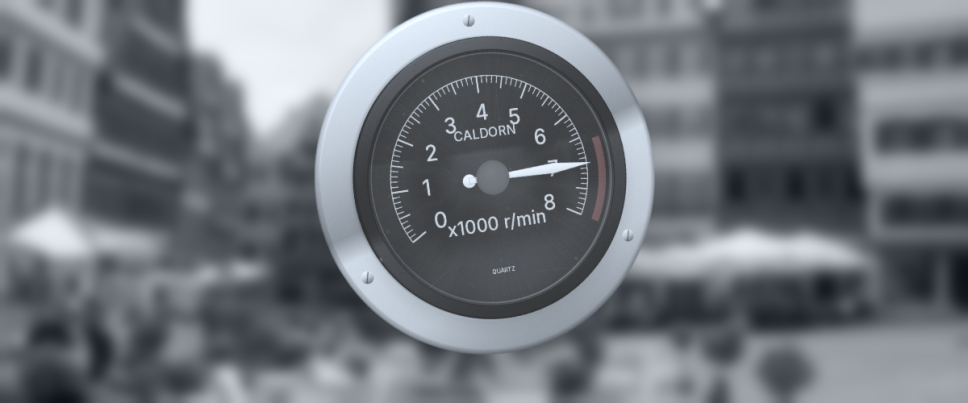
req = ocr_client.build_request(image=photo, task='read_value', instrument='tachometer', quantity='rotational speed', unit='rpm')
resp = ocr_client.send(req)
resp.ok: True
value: 7000 rpm
